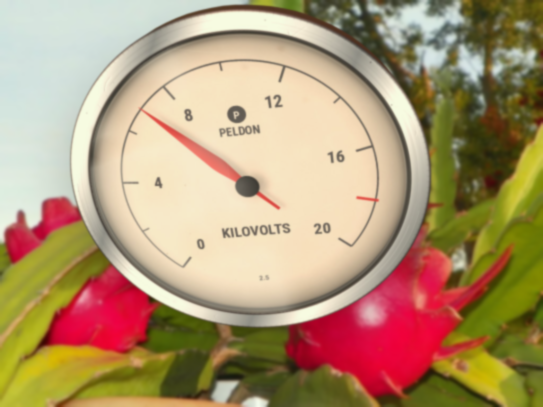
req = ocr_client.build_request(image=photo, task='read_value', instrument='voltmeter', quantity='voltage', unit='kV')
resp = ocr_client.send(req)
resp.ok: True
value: 7 kV
